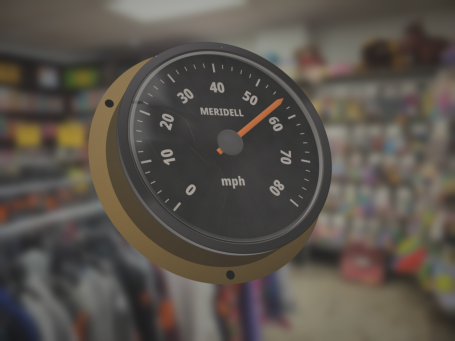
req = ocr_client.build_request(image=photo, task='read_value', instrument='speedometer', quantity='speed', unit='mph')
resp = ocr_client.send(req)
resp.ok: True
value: 56 mph
